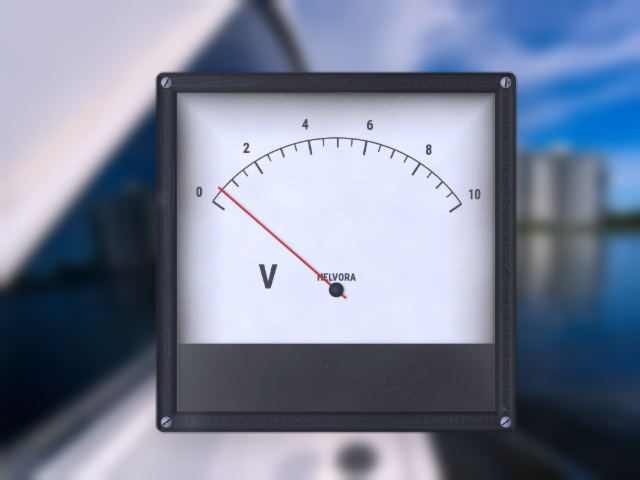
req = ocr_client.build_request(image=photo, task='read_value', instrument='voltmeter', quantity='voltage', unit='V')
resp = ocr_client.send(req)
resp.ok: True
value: 0.5 V
